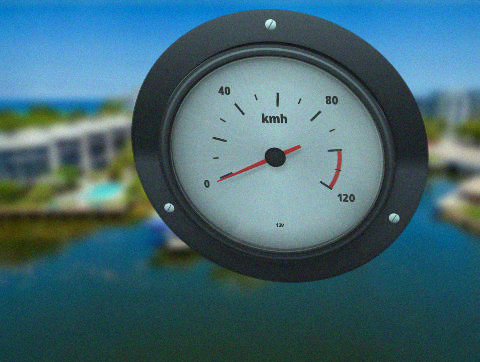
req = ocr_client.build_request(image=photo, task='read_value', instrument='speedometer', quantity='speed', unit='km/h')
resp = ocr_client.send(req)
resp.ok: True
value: 0 km/h
